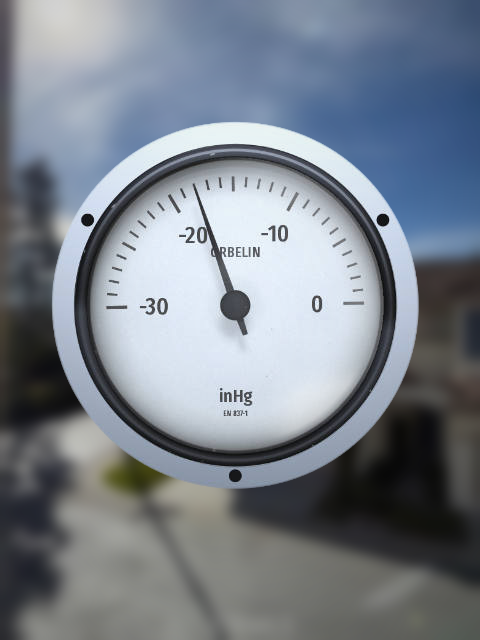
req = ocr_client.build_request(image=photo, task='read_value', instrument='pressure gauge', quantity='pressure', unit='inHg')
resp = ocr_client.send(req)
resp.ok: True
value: -18 inHg
